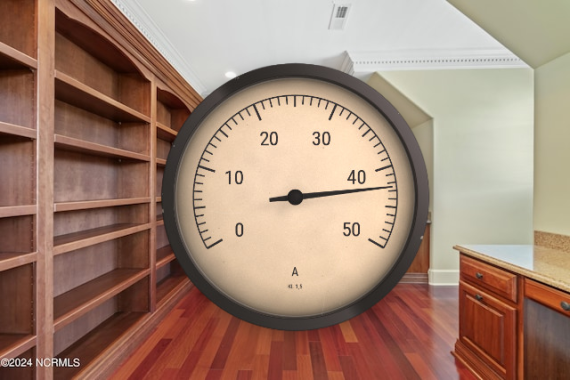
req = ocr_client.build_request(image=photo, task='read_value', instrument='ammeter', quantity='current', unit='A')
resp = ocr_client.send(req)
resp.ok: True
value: 42.5 A
